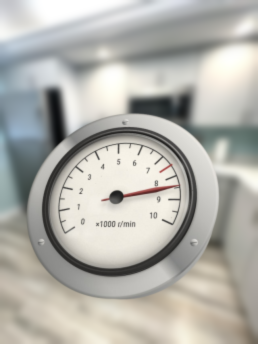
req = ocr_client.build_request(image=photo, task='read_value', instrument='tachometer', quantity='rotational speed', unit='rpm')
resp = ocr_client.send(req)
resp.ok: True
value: 8500 rpm
